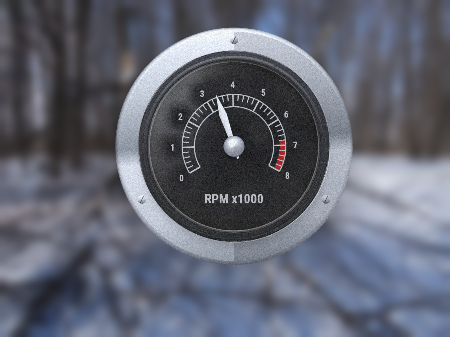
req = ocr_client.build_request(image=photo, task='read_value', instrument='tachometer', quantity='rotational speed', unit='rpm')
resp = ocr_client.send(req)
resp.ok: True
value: 3400 rpm
